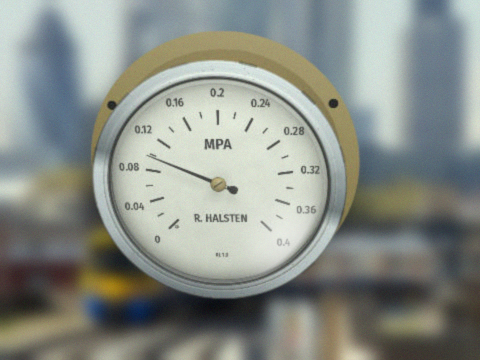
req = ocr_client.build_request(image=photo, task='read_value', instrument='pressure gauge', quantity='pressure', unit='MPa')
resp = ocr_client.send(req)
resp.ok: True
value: 0.1 MPa
